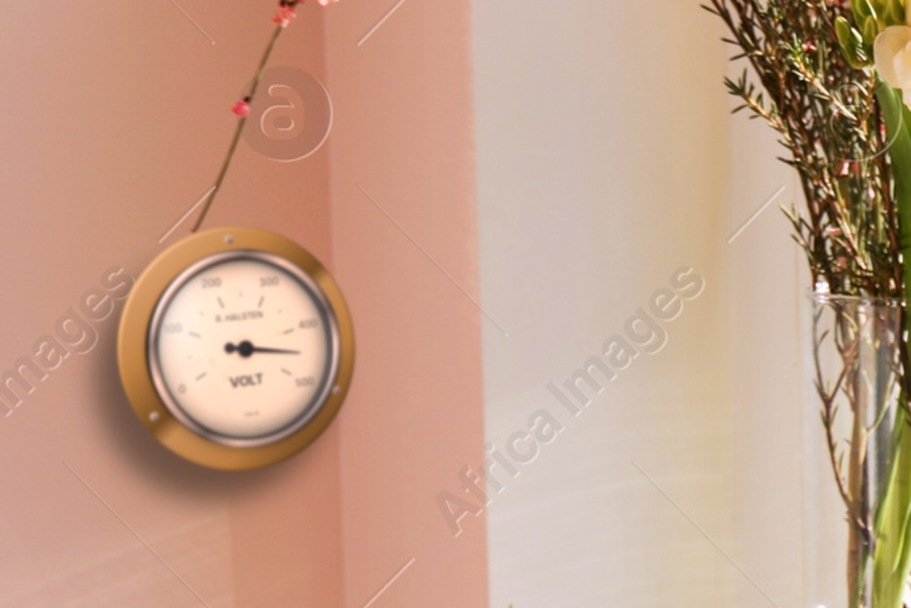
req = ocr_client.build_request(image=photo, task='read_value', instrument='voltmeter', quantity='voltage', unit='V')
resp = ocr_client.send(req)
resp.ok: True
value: 450 V
